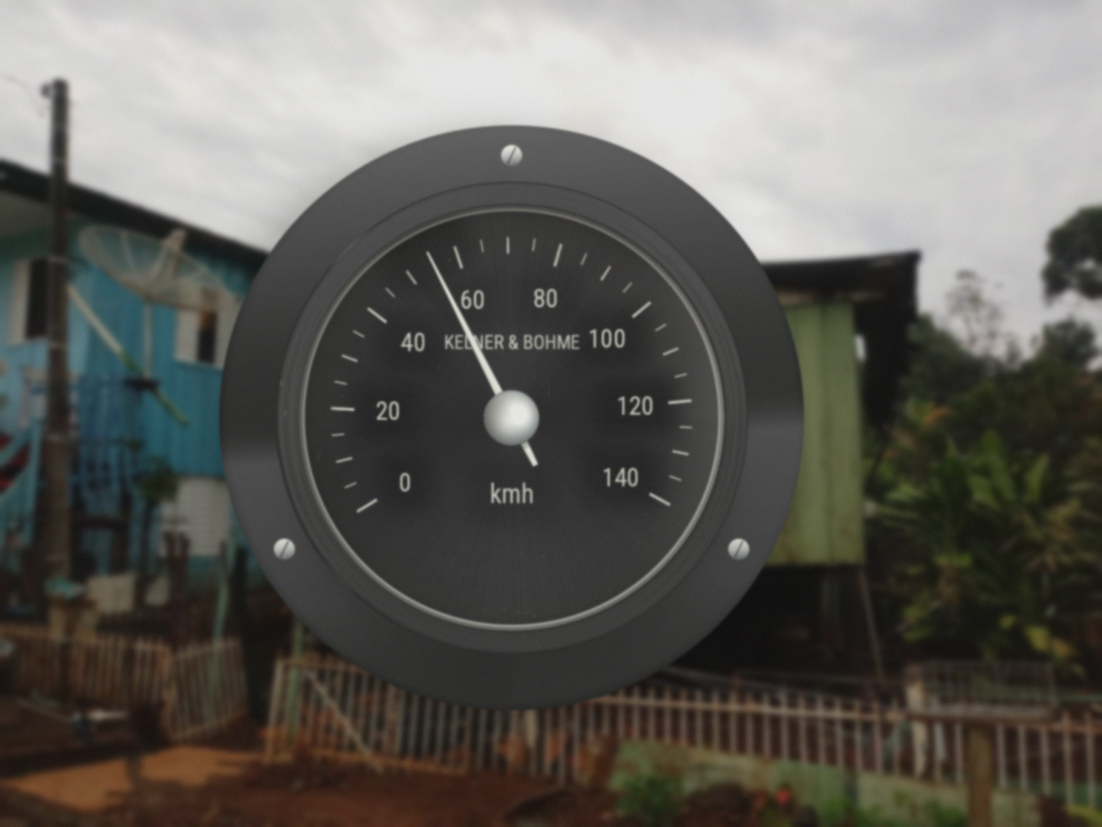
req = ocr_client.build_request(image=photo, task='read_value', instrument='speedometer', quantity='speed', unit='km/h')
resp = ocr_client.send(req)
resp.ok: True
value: 55 km/h
